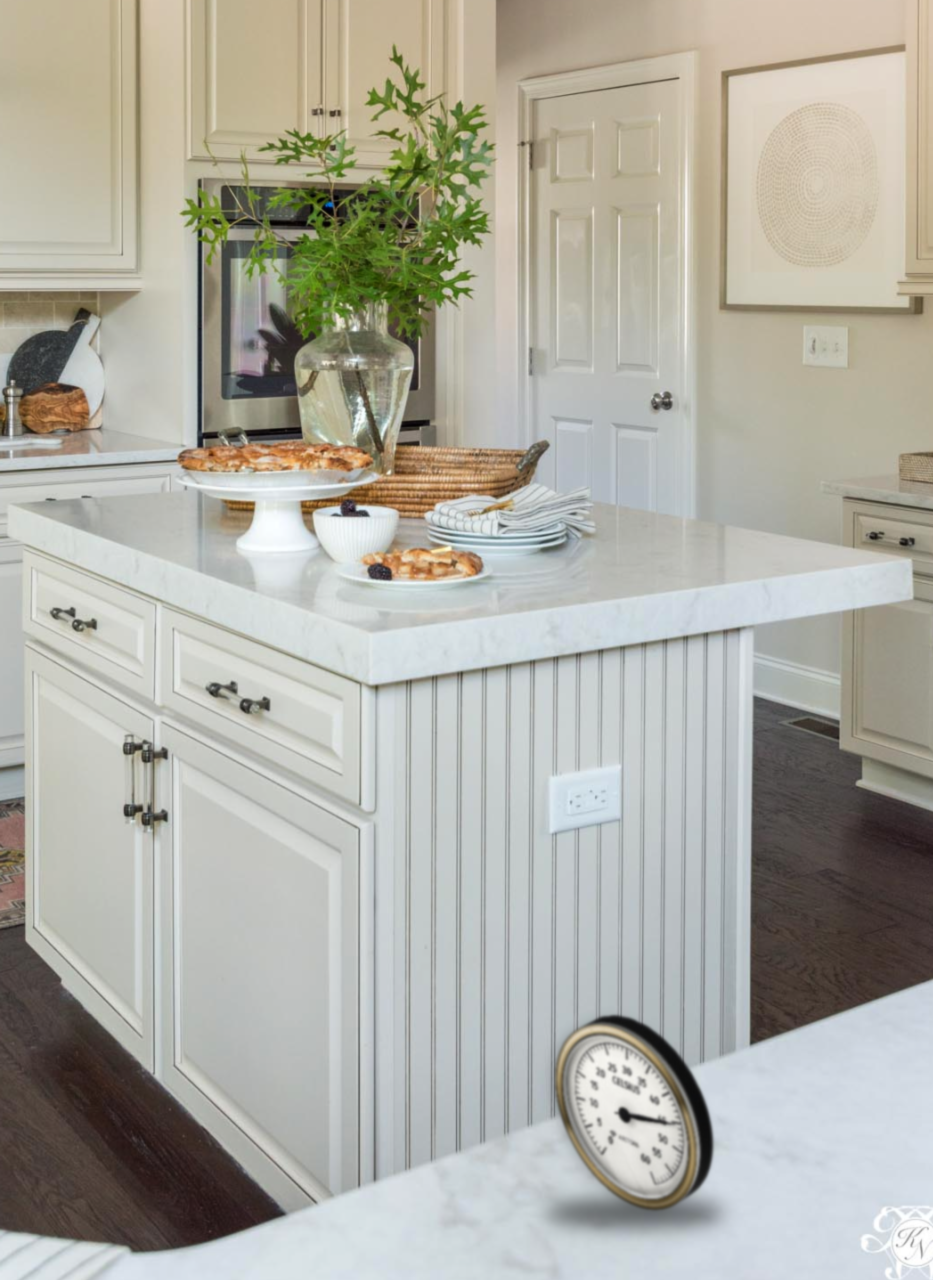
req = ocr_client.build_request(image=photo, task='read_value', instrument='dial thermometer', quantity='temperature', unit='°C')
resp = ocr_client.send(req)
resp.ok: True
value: 45 °C
